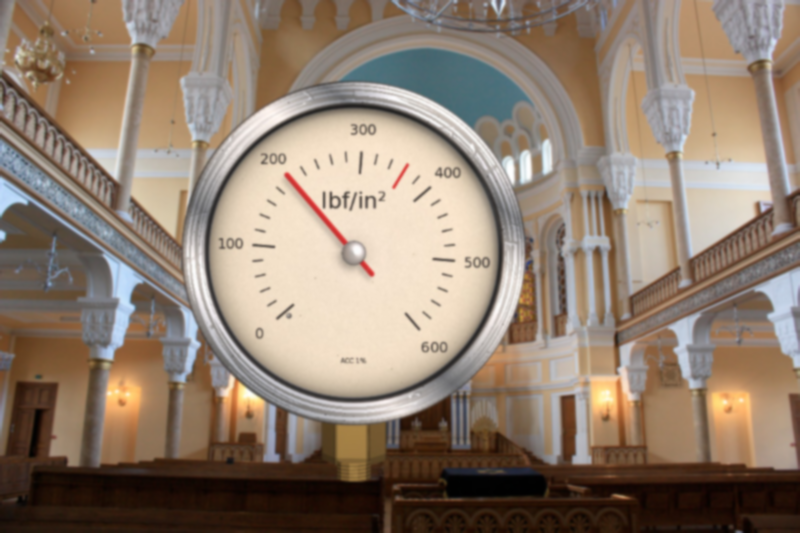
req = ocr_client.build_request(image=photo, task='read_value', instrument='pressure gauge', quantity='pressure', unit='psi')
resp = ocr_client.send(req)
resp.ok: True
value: 200 psi
